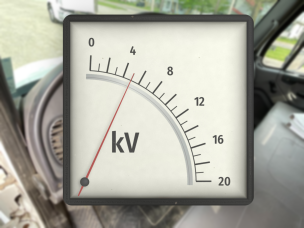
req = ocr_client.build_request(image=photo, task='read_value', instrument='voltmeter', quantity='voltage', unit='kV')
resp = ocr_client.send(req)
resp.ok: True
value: 5 kV
